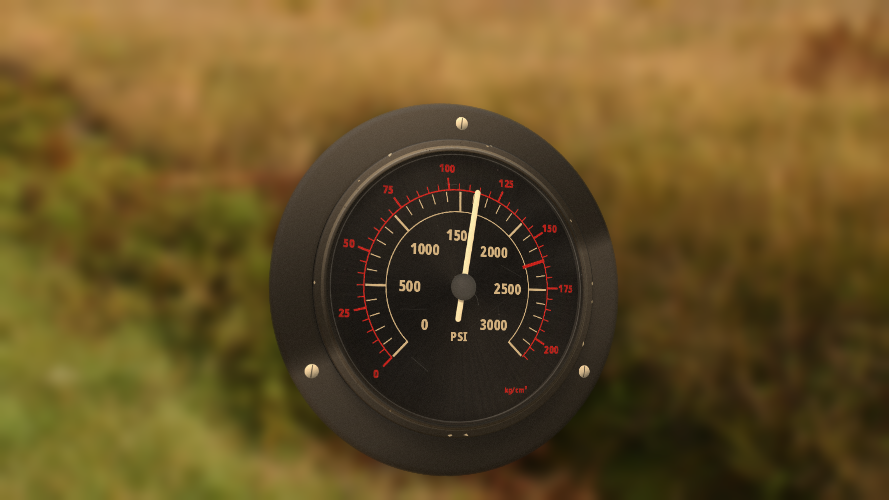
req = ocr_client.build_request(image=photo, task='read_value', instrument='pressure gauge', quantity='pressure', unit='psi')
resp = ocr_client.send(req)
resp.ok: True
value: 1600 psi
